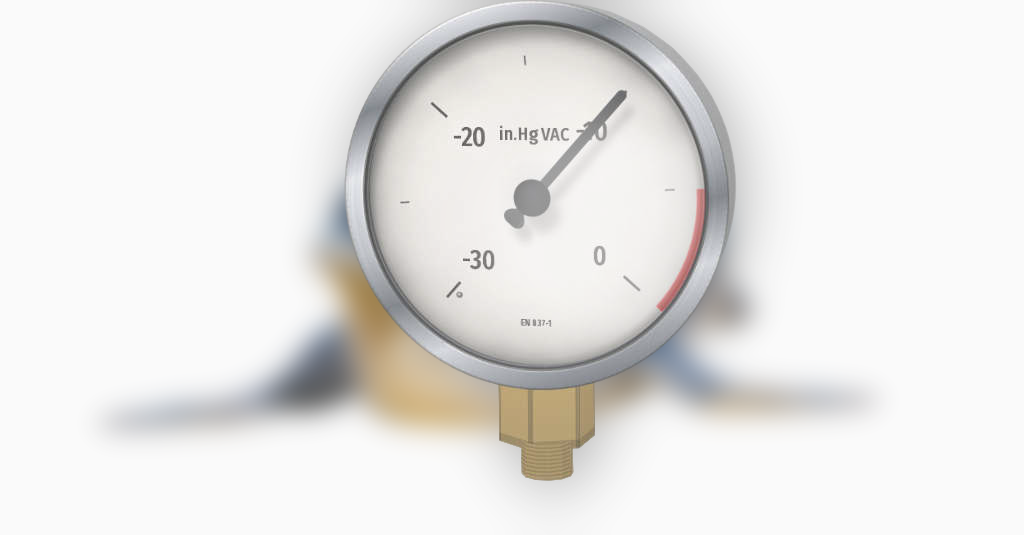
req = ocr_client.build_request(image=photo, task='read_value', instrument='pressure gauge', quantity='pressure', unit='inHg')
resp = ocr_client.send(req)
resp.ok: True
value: -10 inHg
